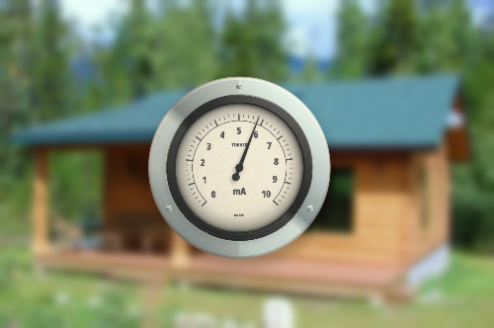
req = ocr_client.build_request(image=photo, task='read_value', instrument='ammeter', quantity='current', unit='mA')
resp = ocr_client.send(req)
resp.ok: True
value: 5.8 mA
